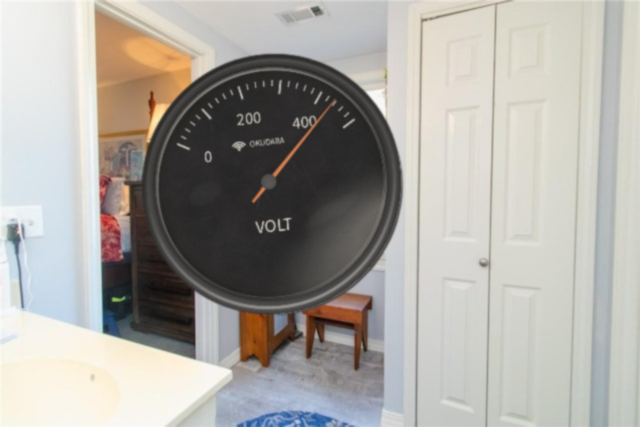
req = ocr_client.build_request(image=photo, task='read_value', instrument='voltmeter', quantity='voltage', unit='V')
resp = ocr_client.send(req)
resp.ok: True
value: 440 V
